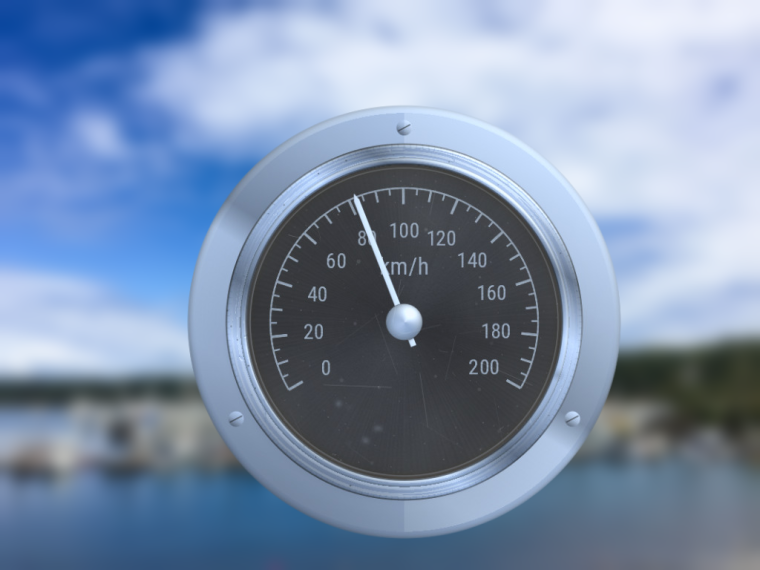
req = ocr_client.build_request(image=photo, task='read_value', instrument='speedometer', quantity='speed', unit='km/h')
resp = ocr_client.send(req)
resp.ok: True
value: 82.5 km/h
